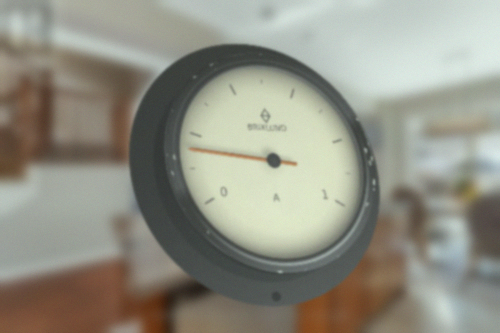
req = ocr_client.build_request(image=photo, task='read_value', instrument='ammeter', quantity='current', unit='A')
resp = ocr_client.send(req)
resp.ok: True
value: 0.15 A
